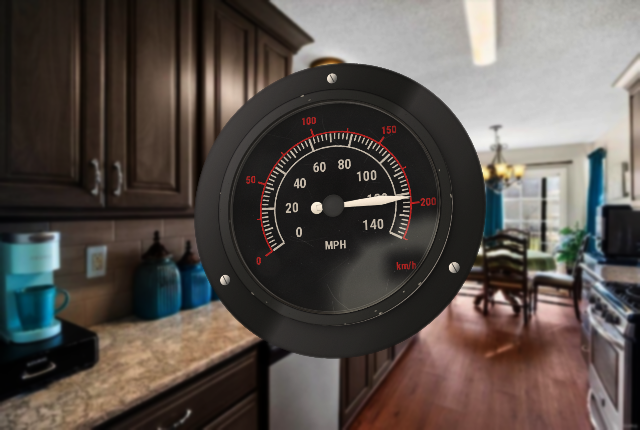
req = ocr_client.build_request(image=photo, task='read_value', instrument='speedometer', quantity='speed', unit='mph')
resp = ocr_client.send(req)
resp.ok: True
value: 122 mph
